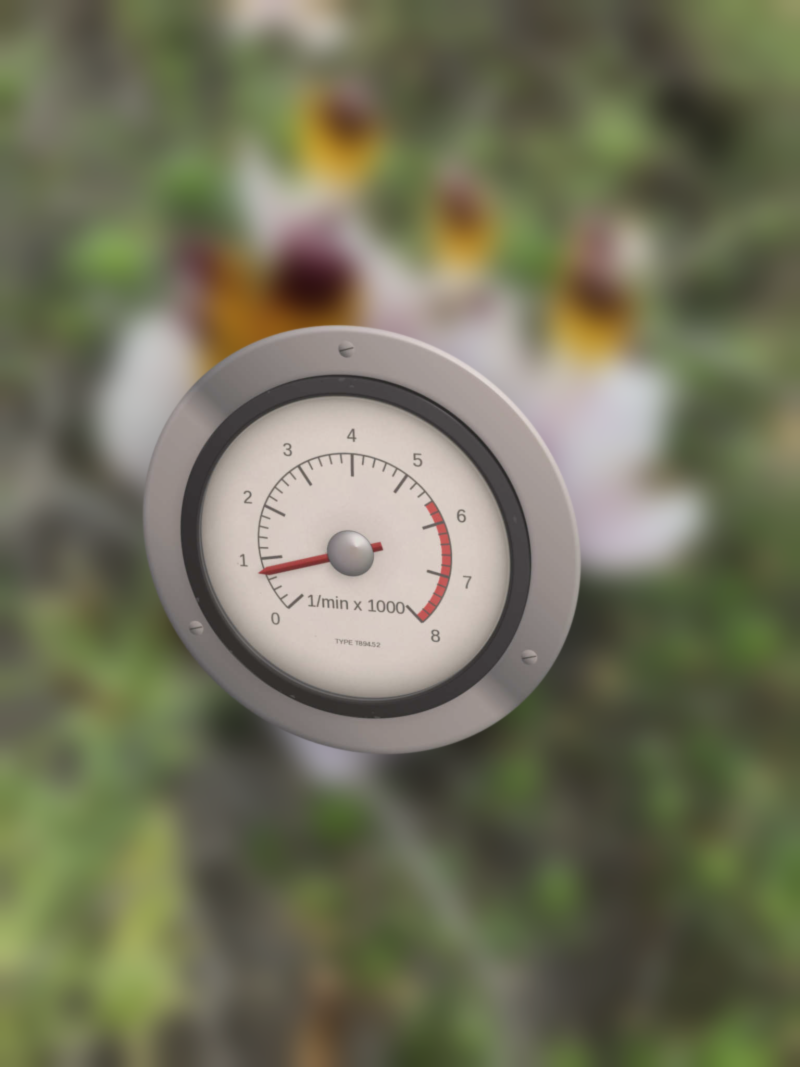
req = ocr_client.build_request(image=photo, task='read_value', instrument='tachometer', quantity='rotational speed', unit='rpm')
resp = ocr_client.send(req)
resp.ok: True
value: 800 rpm
